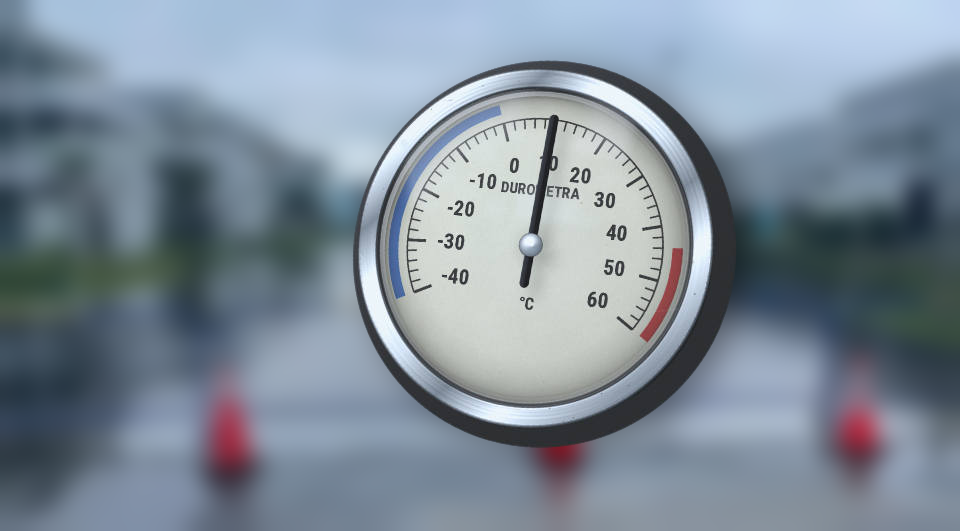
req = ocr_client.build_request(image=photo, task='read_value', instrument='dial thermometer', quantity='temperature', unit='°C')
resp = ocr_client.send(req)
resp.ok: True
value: 10 °C
